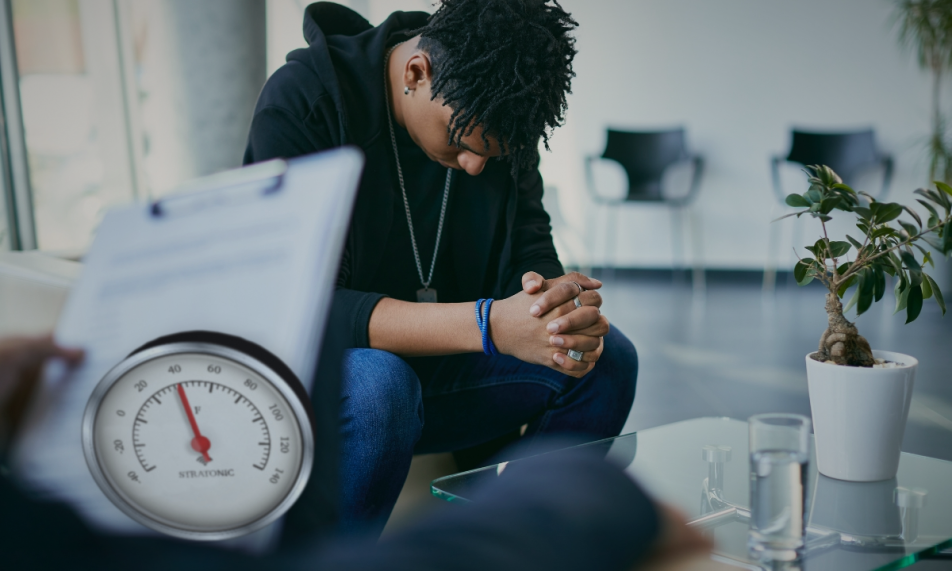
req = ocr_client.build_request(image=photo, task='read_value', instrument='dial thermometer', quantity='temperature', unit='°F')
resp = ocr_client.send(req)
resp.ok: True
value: 40 °F
